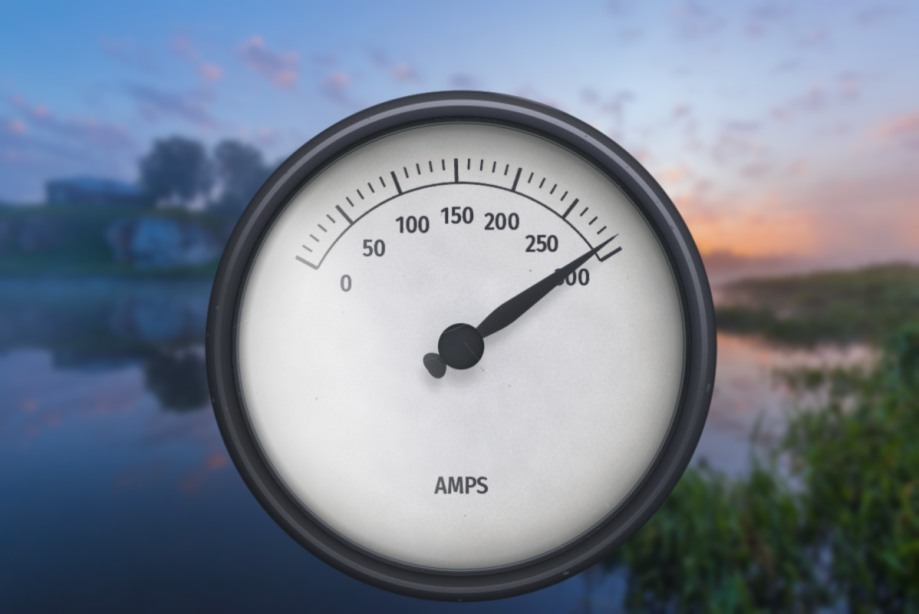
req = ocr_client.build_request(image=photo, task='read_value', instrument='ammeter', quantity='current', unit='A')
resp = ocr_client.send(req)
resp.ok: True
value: 290 A
